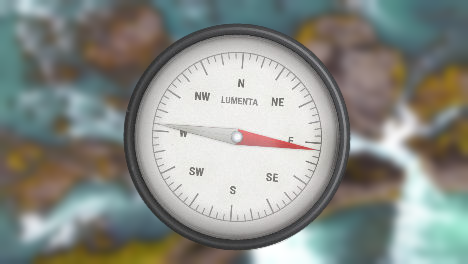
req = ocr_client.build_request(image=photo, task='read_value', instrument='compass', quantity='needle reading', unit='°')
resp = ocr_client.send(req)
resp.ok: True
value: 95 °
